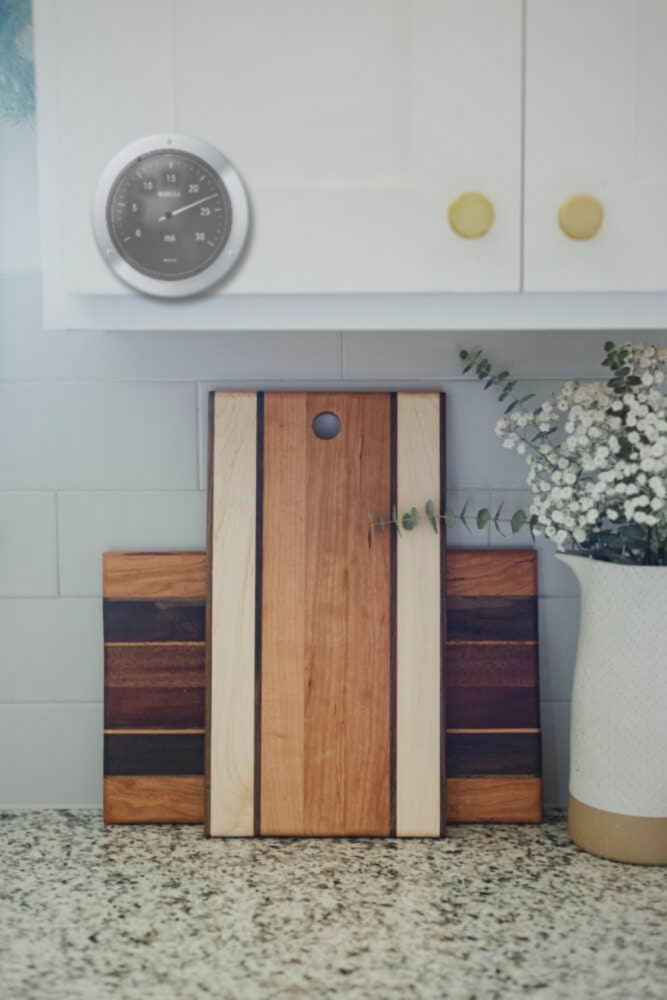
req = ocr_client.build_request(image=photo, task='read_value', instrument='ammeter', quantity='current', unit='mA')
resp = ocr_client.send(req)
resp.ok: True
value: 23 mA
